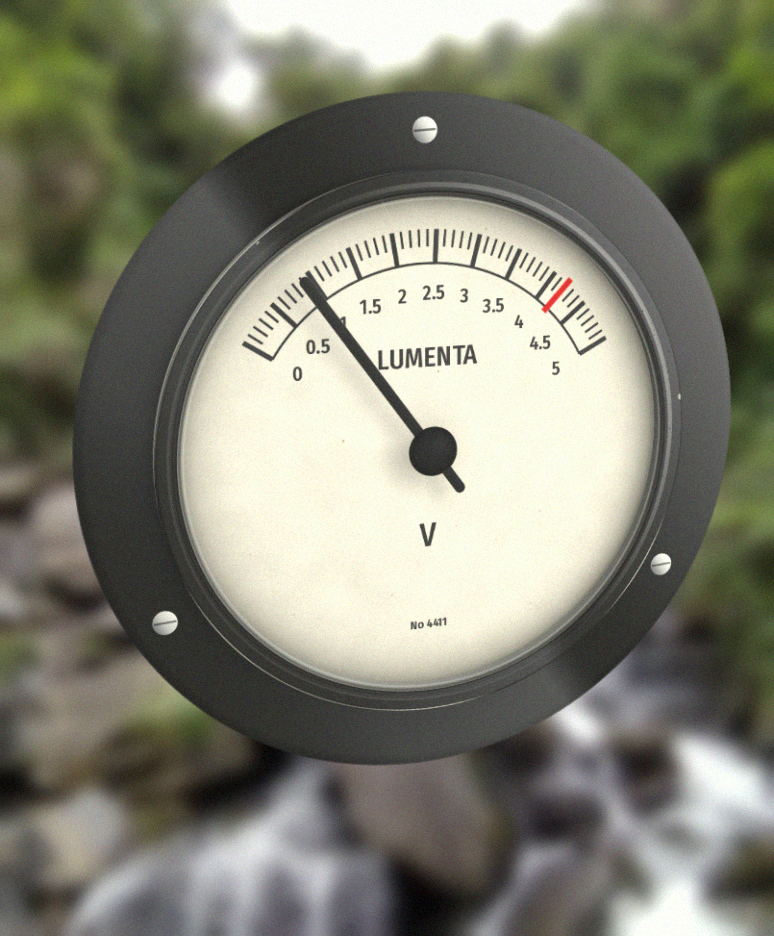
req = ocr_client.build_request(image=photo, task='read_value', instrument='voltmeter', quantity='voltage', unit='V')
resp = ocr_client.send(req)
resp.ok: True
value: 0.9 V
